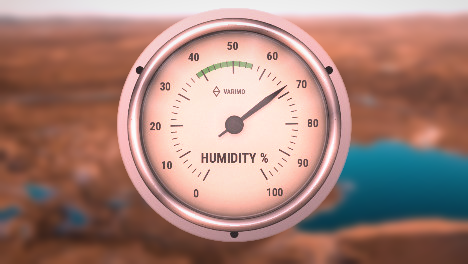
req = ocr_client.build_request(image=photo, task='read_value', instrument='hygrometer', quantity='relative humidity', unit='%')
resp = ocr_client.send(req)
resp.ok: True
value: 68 %
